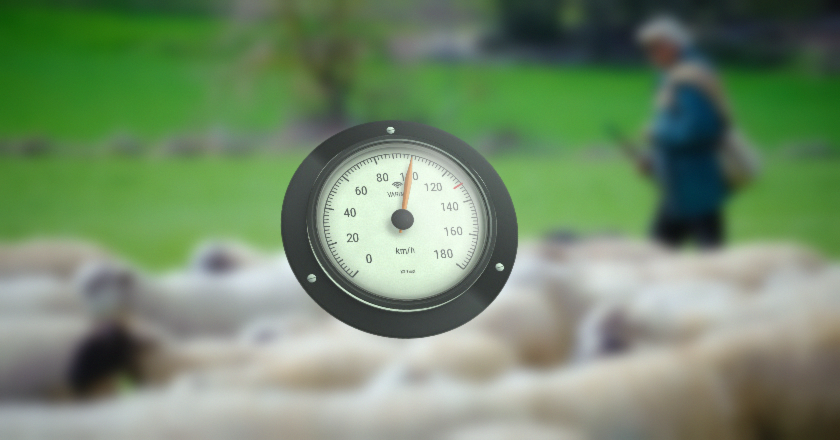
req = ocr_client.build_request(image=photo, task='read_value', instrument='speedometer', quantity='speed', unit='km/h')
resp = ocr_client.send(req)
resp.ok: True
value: 100 km/h
